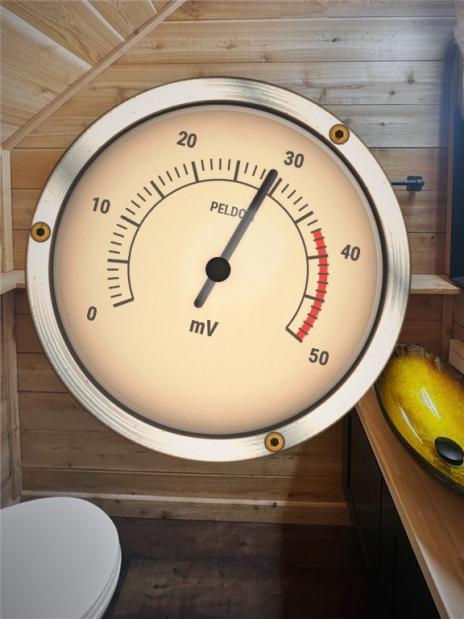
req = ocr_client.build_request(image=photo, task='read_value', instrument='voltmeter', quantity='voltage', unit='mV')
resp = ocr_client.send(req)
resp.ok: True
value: 29 mV
